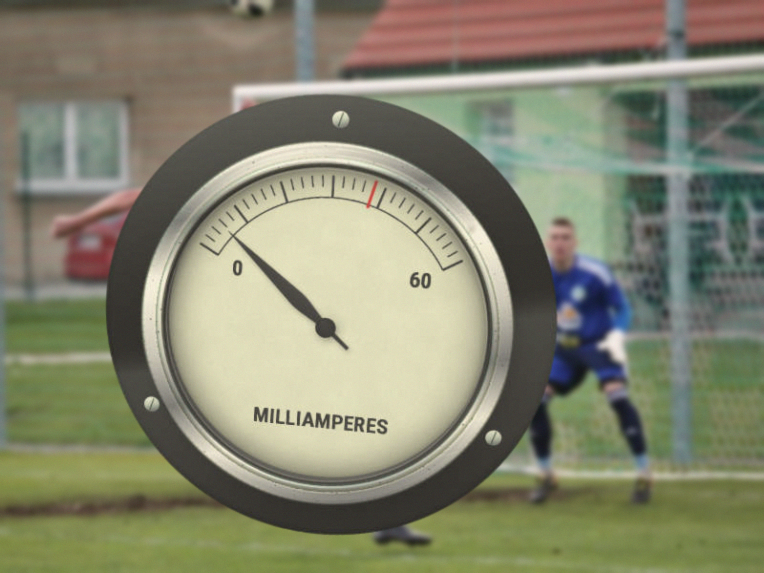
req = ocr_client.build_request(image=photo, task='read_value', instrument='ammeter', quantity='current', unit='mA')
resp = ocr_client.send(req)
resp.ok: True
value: 6 mA
